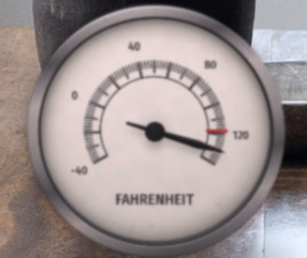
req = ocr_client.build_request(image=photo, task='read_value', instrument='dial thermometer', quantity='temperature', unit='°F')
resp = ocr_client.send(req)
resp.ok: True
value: 130 °F
